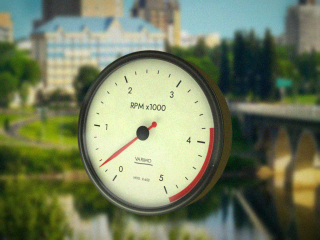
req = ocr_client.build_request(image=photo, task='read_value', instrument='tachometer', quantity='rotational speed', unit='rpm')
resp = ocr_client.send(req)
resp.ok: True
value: 300 rpm
